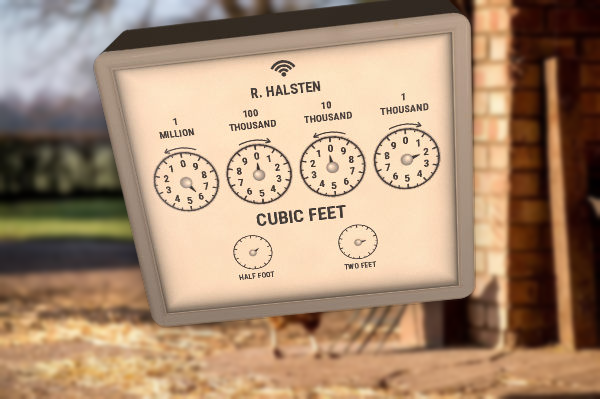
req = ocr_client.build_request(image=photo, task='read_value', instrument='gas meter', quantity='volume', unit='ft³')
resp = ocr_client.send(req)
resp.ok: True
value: 600200 ft³
